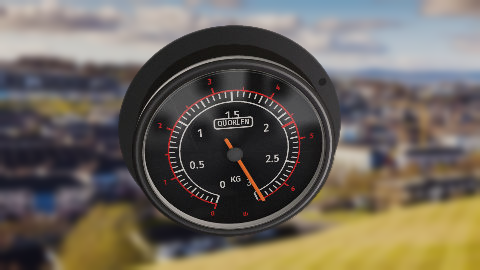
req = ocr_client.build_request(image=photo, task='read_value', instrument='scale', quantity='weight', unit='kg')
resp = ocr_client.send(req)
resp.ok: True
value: 2.95 kg
